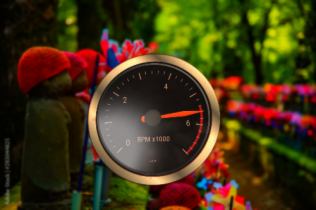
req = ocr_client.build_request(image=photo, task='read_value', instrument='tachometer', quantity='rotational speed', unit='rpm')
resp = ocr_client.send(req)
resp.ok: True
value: 5600 rpm
